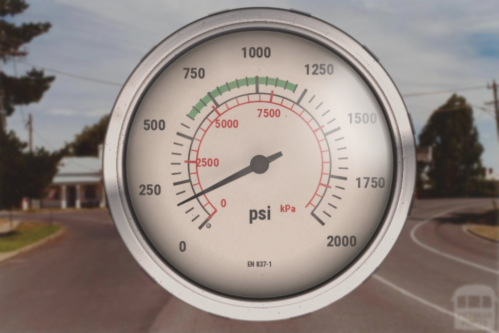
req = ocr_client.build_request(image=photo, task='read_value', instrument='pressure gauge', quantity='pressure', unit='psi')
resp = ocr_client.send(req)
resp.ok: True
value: 150 psi
